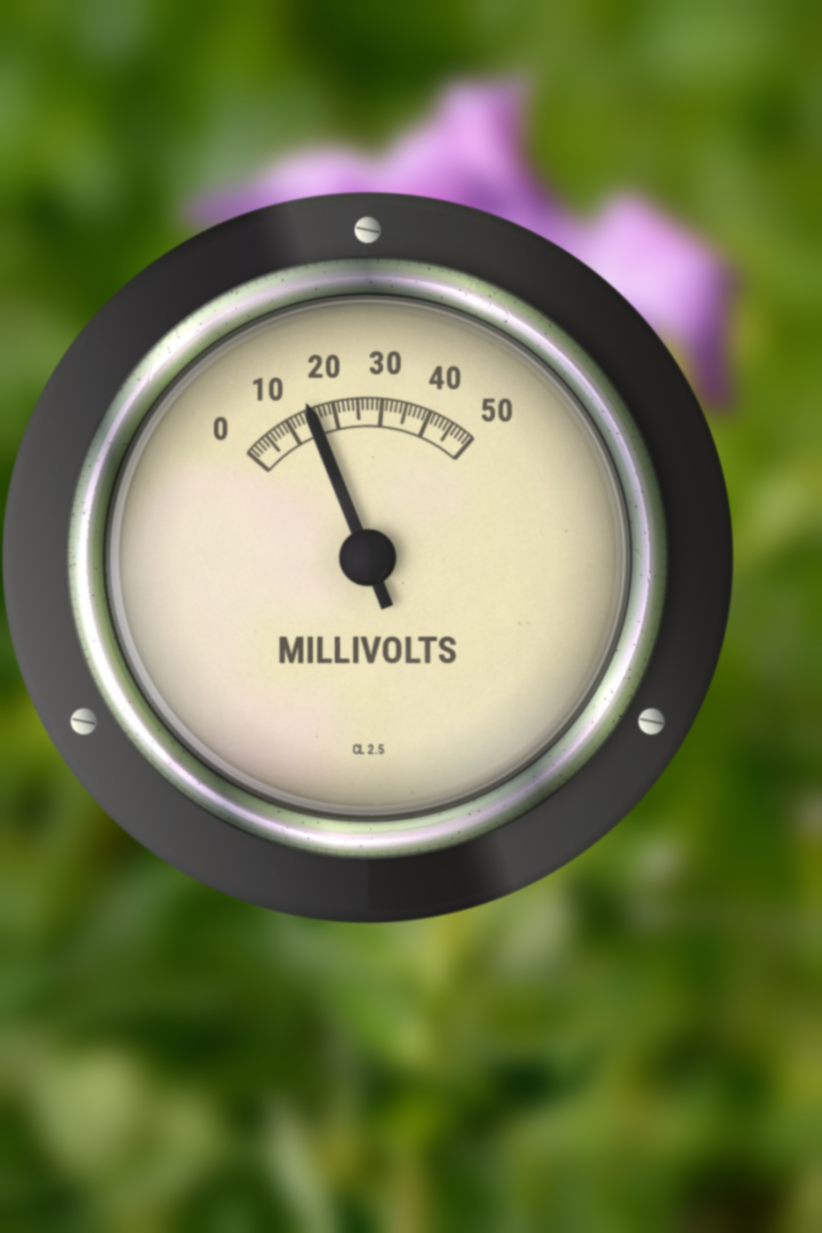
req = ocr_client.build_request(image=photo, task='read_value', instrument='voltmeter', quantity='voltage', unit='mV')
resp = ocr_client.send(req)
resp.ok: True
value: 15 mV
